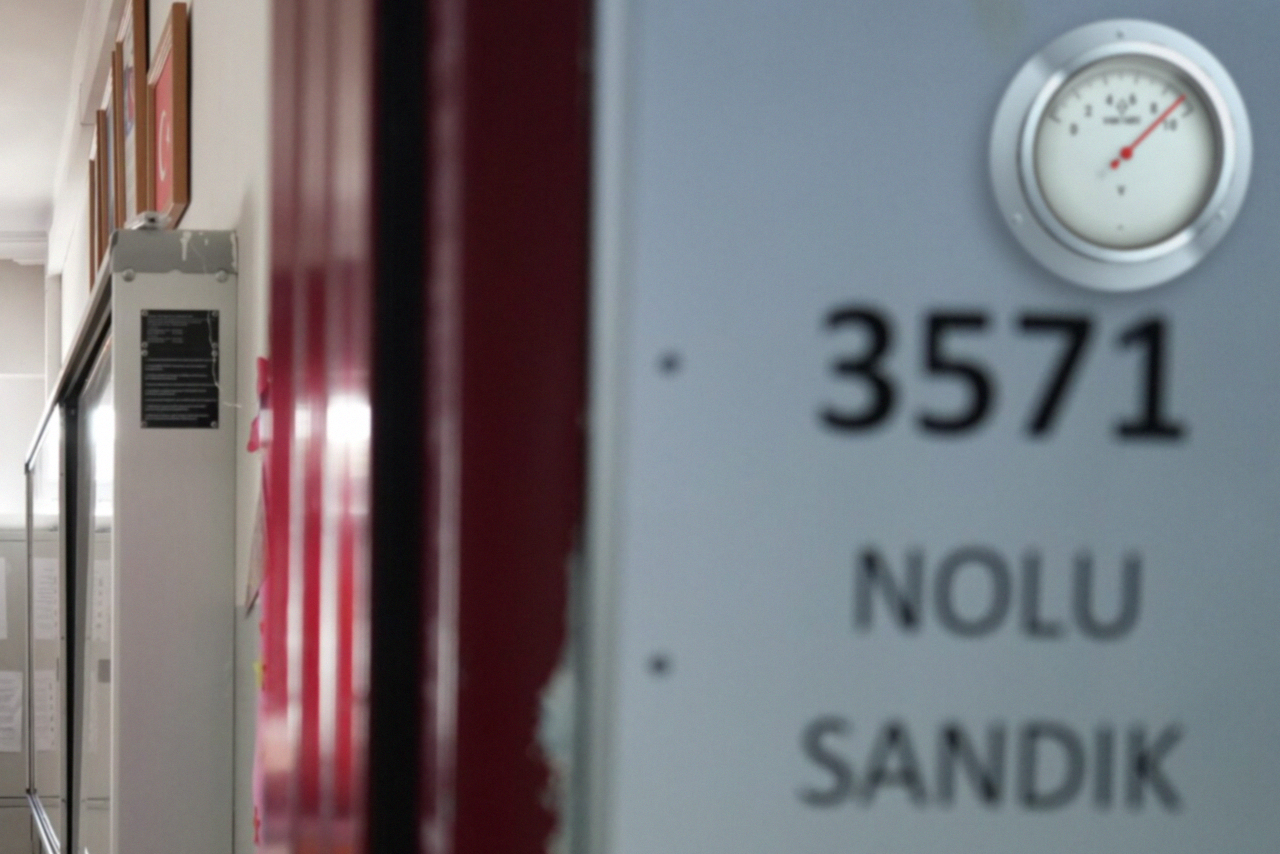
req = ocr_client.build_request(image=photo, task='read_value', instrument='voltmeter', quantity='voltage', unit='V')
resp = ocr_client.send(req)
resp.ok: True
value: 9 V
